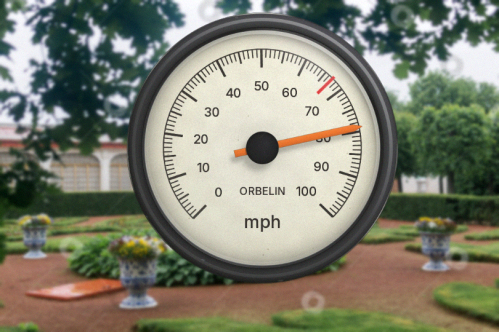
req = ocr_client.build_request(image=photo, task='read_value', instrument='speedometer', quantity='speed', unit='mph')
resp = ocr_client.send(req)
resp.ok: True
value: 79 mph
